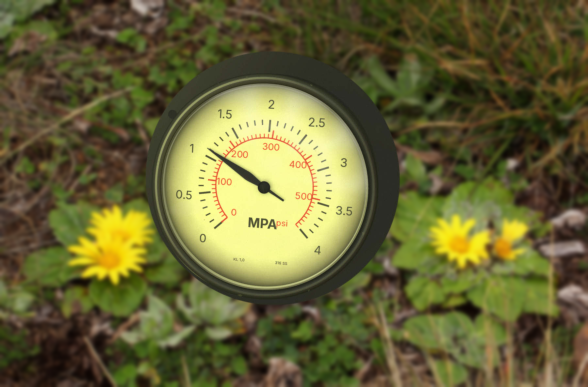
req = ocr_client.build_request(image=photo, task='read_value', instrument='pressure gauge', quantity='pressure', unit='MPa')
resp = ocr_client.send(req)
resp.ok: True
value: 1.1 MPa
